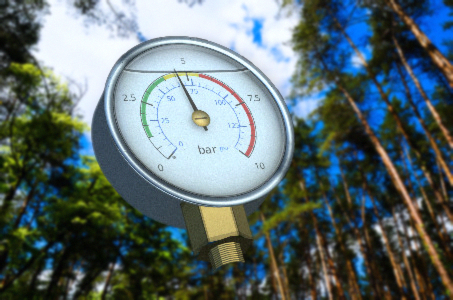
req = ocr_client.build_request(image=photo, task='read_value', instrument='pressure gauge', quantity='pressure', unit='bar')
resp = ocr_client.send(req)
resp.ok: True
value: 4.5 bar
